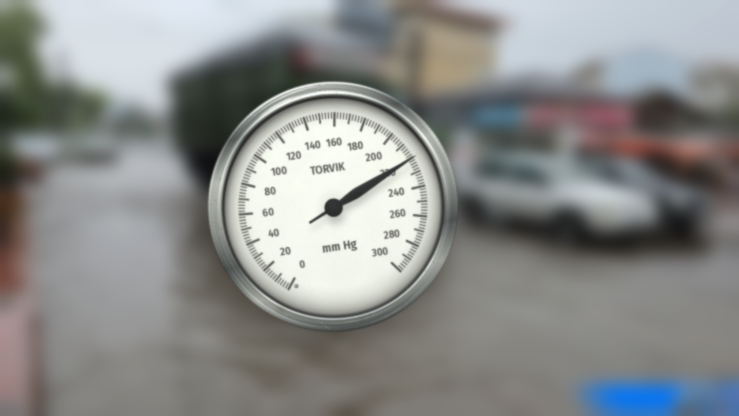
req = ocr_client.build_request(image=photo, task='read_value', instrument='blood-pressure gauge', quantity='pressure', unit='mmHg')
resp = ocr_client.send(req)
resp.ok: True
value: 220 mmHg
